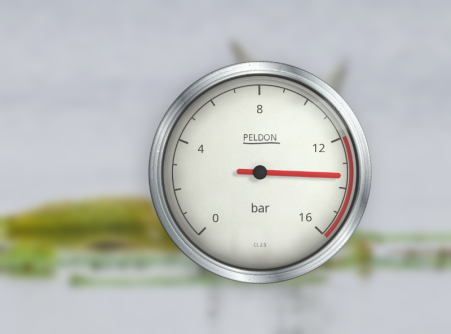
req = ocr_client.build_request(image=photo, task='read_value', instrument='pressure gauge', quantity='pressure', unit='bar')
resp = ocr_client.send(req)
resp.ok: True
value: 13.5 bar
